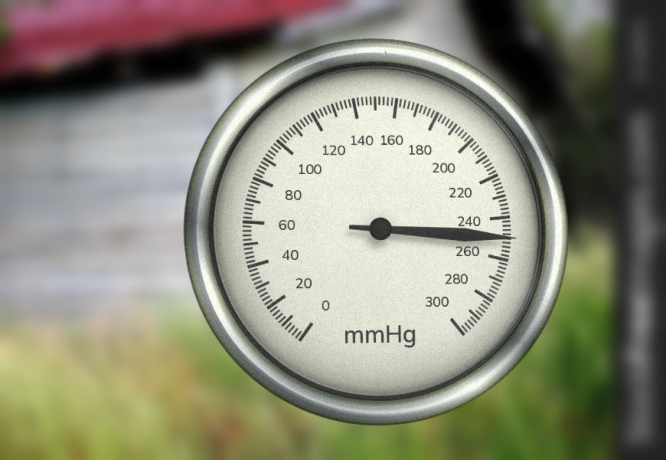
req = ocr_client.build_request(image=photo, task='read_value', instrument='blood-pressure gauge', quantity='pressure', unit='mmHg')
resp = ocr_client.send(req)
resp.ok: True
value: 250 mmHg
